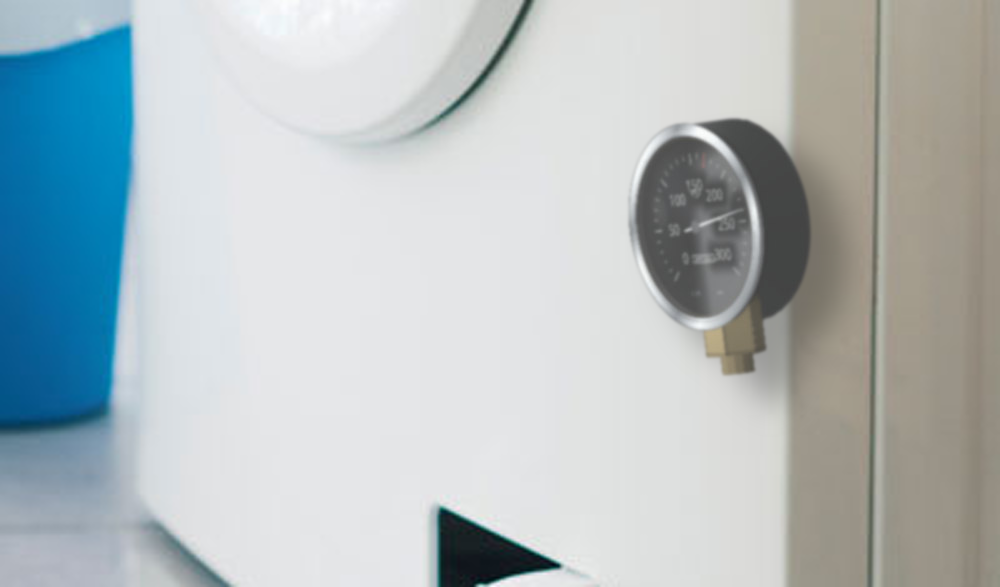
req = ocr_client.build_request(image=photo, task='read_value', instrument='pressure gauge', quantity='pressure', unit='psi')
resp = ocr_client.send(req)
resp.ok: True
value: 240 psi
